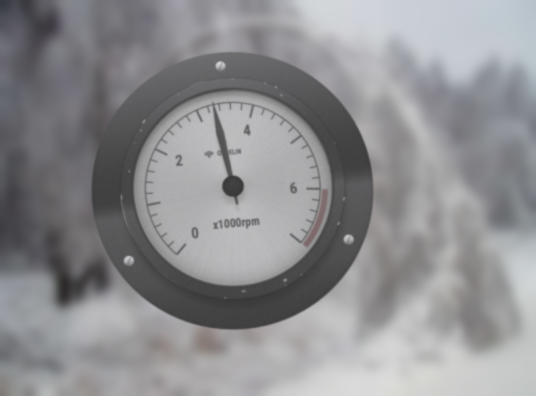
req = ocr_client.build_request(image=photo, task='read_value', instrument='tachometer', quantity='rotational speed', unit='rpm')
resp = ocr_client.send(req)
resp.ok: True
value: 3300 rpm
